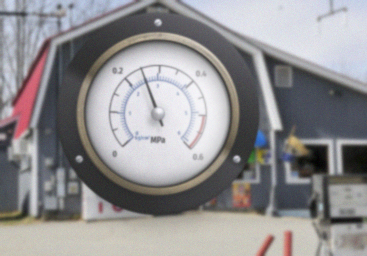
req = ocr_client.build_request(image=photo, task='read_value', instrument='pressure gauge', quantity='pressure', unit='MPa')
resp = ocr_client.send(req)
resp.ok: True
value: 0.25 MPa
